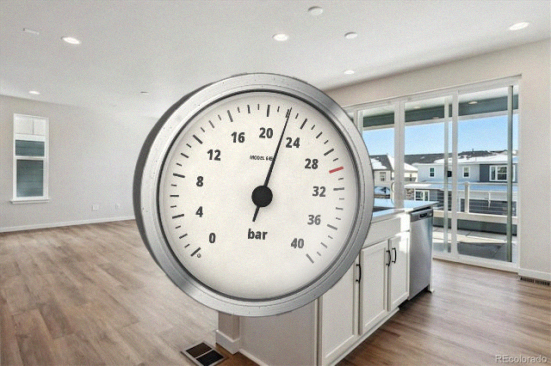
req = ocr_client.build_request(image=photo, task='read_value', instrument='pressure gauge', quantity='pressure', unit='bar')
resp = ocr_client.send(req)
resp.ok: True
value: 22 bar
